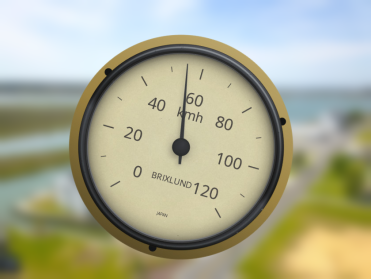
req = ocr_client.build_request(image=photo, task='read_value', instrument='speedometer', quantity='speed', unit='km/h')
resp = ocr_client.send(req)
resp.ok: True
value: 55 km/h
